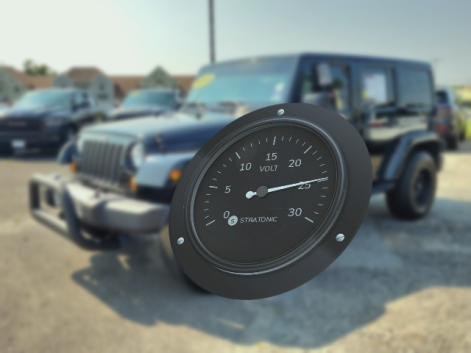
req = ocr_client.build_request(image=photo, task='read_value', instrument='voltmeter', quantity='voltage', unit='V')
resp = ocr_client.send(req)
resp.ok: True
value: 25 V
